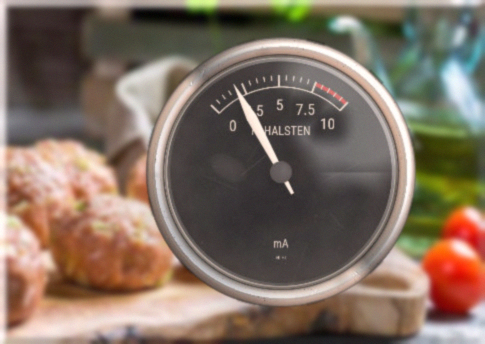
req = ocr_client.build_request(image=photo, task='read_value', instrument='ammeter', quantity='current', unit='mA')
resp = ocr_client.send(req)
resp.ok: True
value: 2 mA
